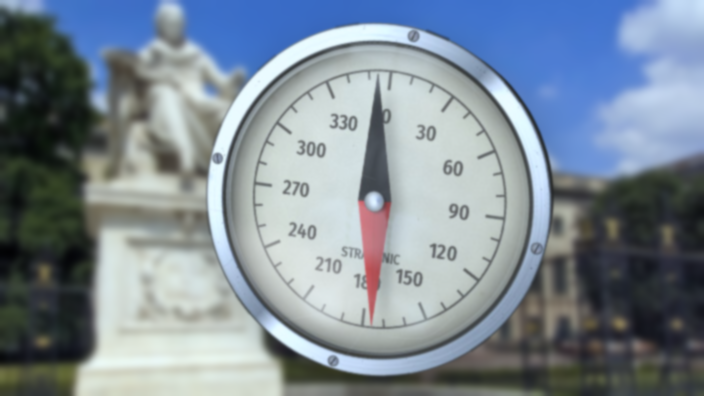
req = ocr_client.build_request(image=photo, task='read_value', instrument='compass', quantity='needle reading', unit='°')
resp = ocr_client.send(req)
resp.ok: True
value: 175 °
